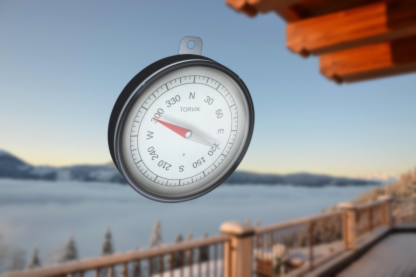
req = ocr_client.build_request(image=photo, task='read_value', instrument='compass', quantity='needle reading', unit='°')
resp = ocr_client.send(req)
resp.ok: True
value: 295 °
